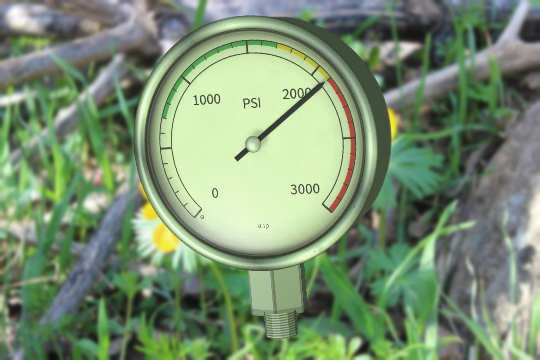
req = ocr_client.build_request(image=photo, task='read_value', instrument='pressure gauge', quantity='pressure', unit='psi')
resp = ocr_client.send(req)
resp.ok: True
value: 2100 psi
